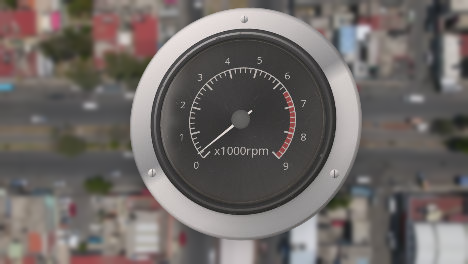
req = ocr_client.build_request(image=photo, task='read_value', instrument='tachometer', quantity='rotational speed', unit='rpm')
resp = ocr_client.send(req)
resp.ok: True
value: 200 rpm
